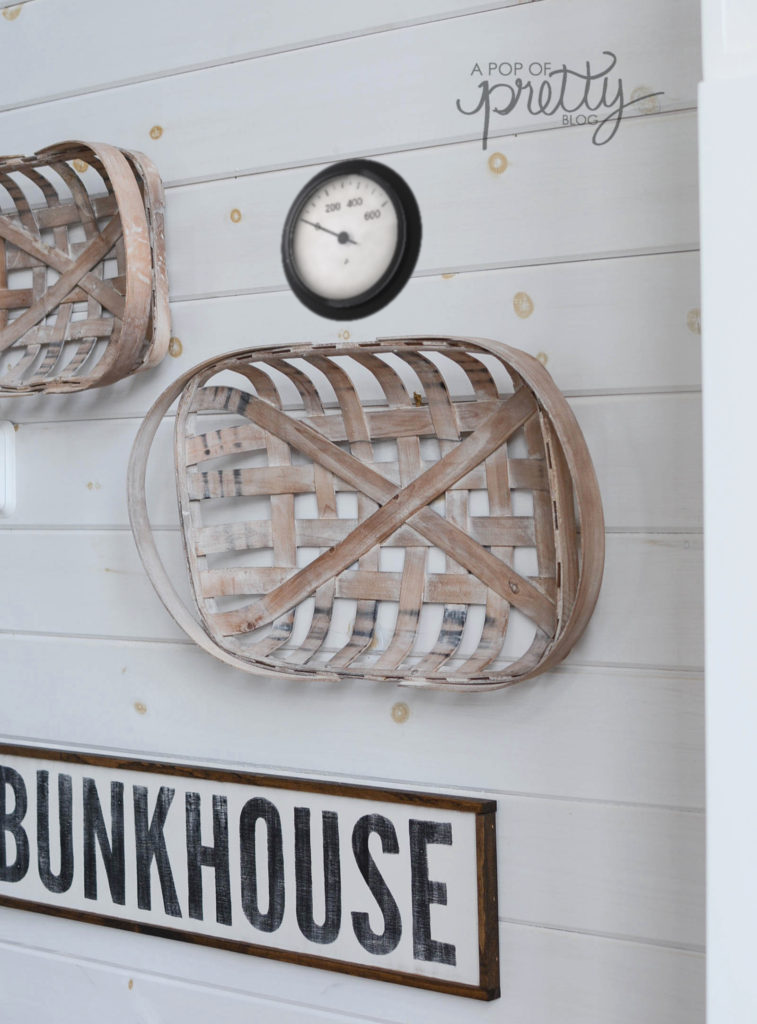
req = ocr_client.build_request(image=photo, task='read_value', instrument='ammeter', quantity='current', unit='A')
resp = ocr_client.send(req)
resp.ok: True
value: 0 A
